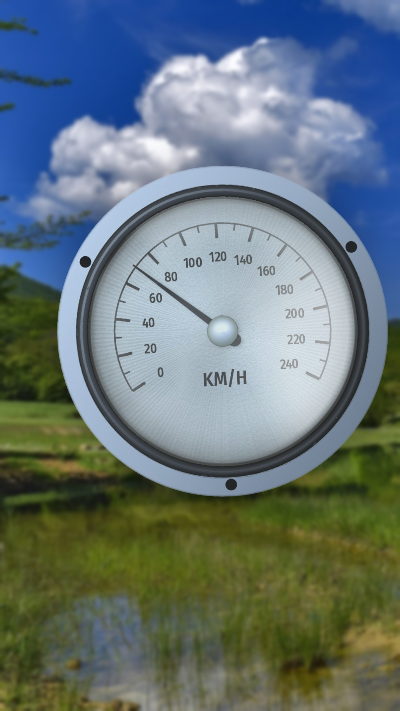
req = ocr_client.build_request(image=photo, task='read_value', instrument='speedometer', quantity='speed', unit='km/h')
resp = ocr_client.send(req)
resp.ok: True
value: 70 km/h
